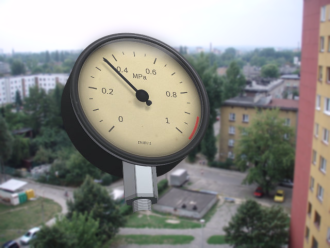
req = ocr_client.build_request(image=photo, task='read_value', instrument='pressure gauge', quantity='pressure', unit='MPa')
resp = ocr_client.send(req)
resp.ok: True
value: 0.35 MPa
